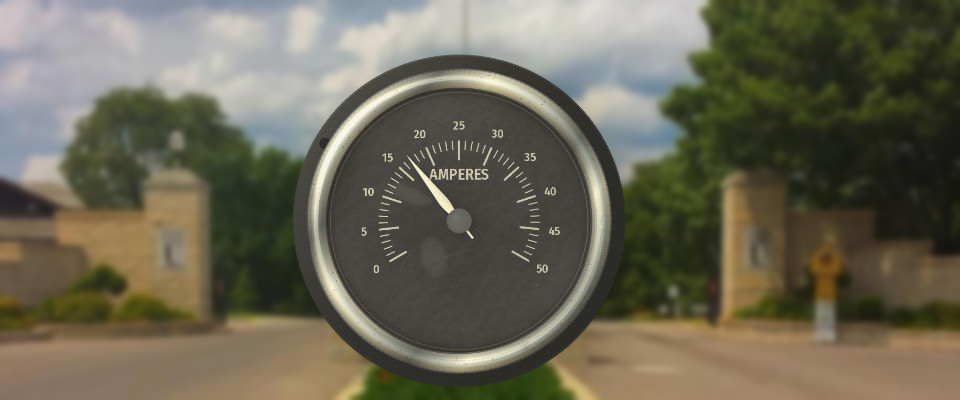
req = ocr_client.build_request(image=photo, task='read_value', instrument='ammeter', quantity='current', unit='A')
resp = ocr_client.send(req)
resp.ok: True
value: 17 A
